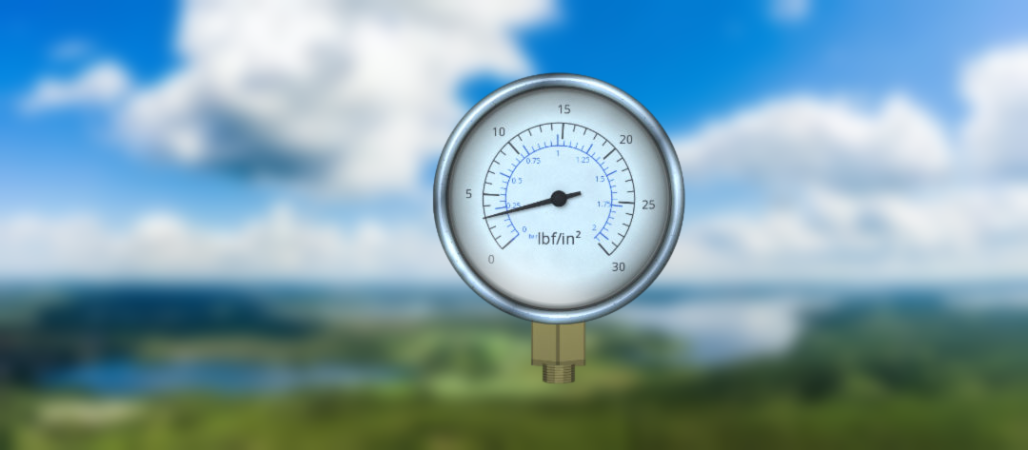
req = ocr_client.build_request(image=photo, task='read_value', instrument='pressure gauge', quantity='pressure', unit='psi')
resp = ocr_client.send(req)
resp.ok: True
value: 3 psi
